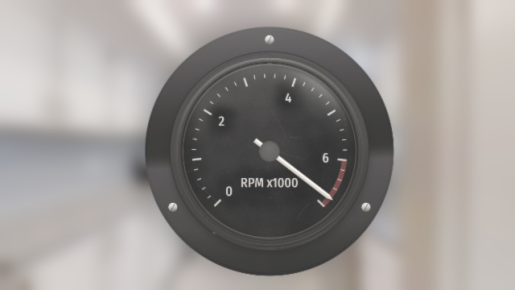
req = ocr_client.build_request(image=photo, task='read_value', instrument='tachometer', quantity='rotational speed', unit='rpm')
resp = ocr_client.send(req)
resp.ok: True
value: 6800 rpm
